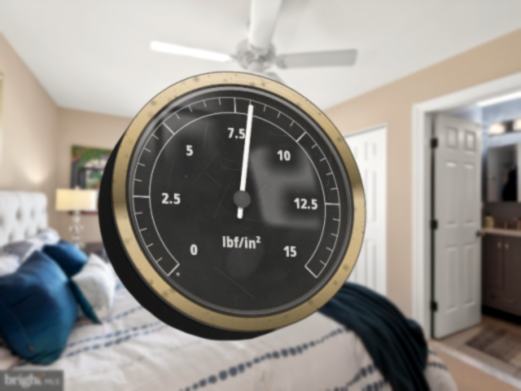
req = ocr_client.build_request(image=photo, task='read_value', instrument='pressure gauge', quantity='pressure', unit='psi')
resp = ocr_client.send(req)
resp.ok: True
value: 8 psi
